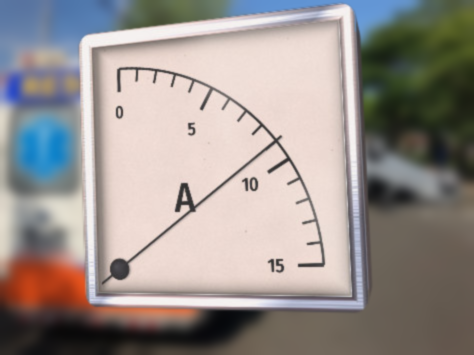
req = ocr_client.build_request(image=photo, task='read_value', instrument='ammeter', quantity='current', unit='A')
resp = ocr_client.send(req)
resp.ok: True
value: 9 A
